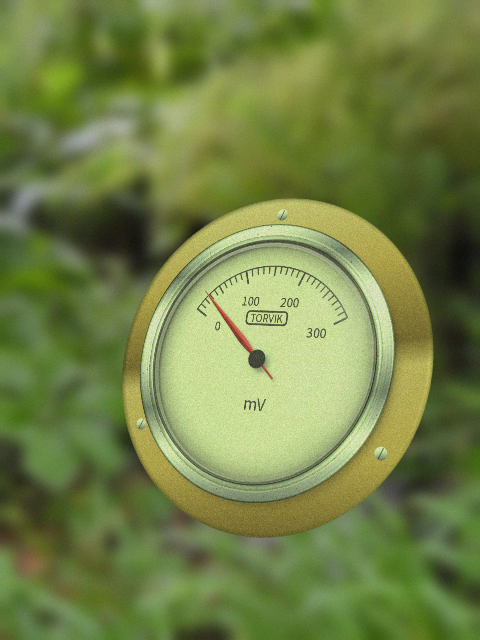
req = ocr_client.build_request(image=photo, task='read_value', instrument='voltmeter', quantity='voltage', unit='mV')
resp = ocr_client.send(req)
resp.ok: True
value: 30 mV
